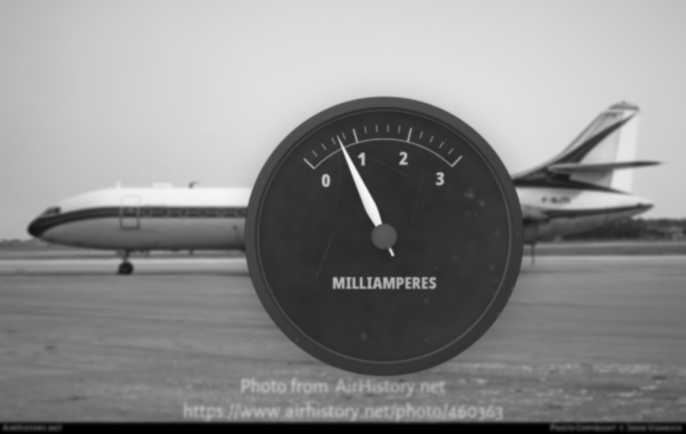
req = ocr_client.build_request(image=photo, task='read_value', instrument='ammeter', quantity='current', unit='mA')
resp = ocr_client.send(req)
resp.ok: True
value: 0.7 mA
